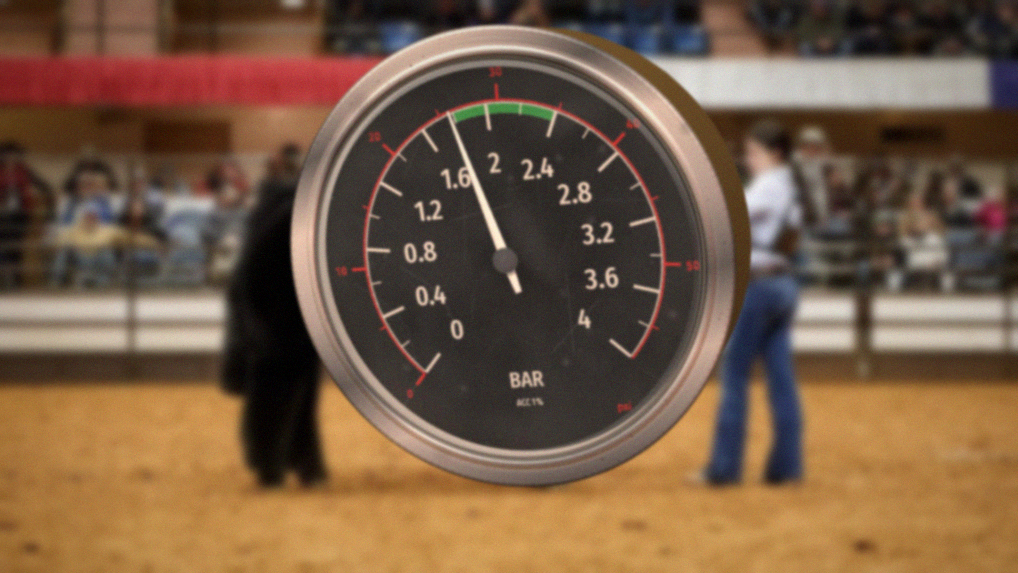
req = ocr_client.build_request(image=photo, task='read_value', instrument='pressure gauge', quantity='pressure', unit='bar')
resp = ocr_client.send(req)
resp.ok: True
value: 1.8 bar
